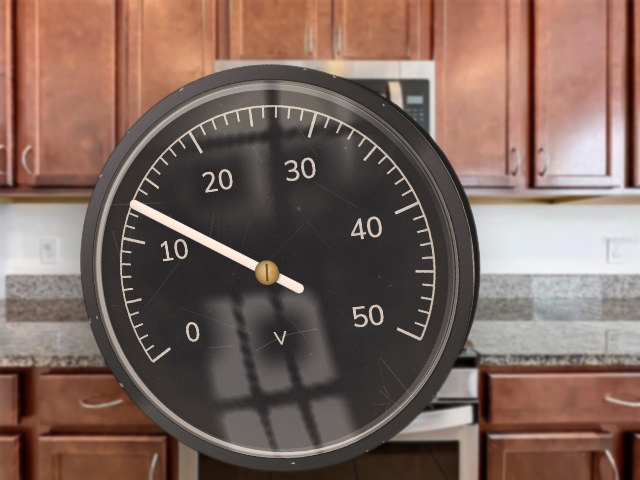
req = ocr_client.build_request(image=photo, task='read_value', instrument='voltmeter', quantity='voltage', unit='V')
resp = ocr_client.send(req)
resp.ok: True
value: 13 V
